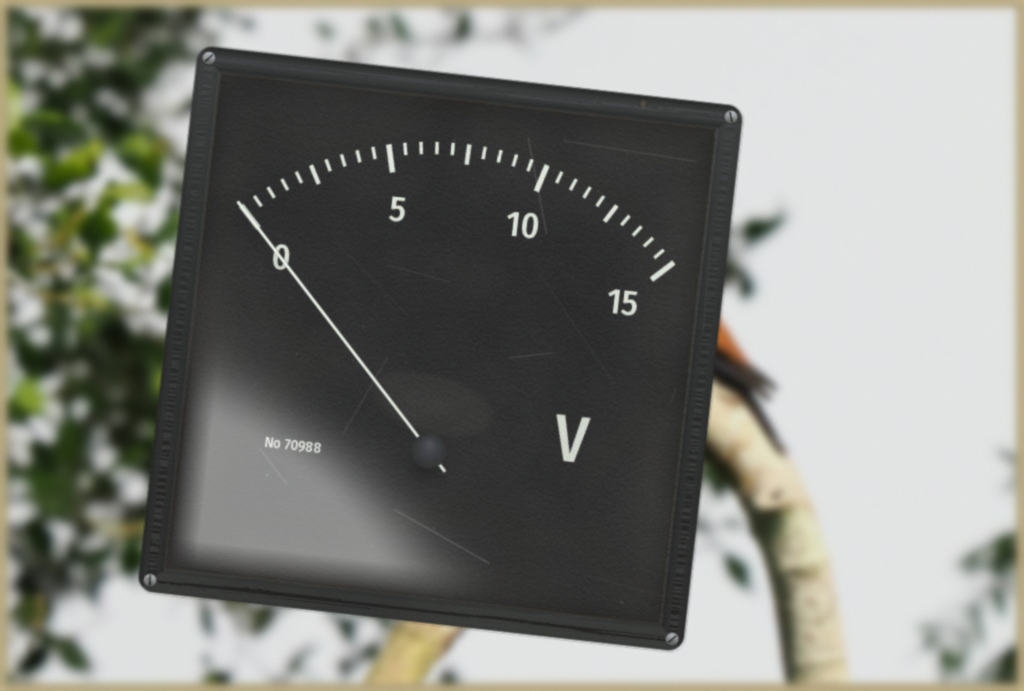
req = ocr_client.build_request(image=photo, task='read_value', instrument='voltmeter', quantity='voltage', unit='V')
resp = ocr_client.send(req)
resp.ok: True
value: 0 V
